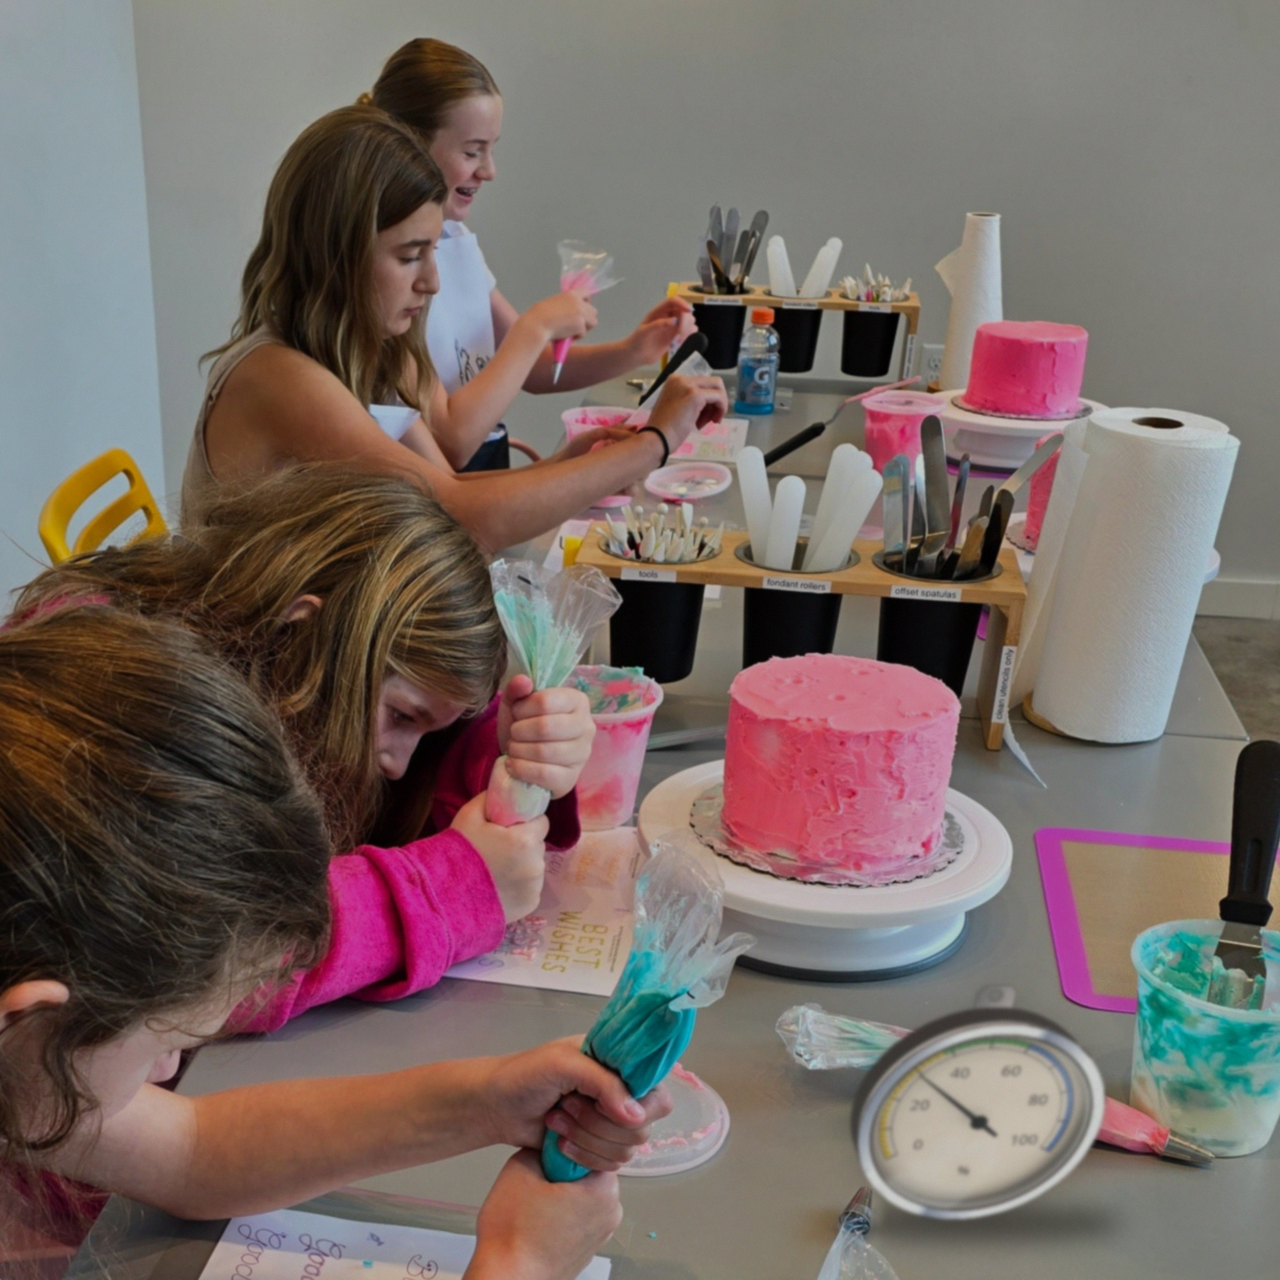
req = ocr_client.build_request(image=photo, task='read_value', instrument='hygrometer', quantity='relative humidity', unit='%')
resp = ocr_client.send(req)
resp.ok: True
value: 30 %
